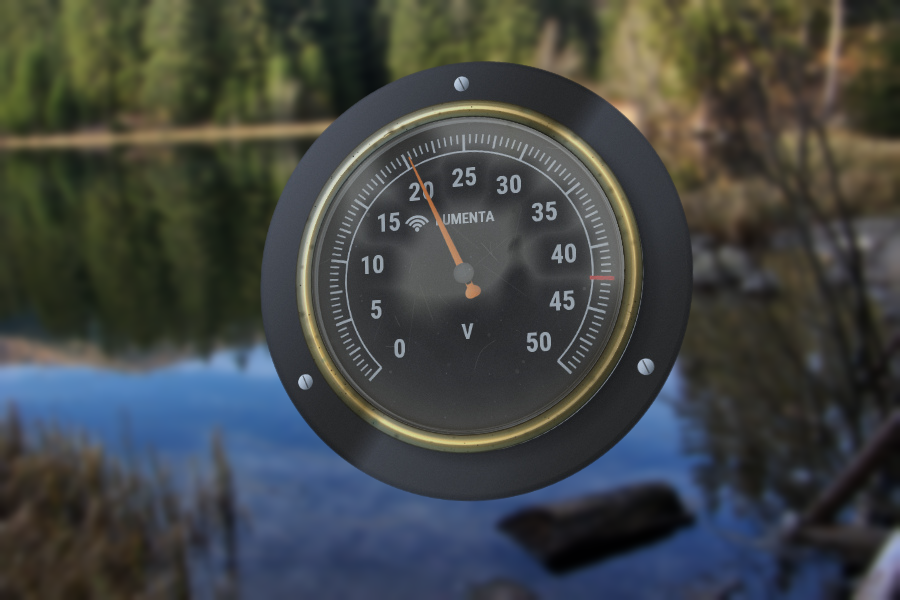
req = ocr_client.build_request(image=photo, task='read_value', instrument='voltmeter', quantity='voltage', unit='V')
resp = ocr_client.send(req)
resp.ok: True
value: 20.5 V
